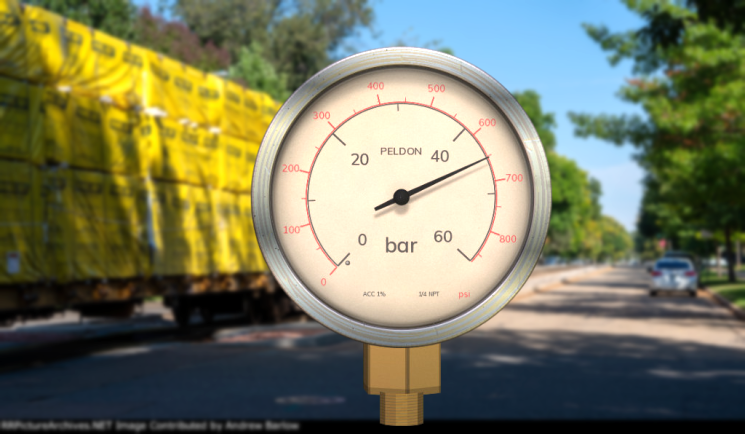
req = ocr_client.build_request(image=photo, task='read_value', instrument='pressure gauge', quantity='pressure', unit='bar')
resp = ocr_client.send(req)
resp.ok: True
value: 45 bar
